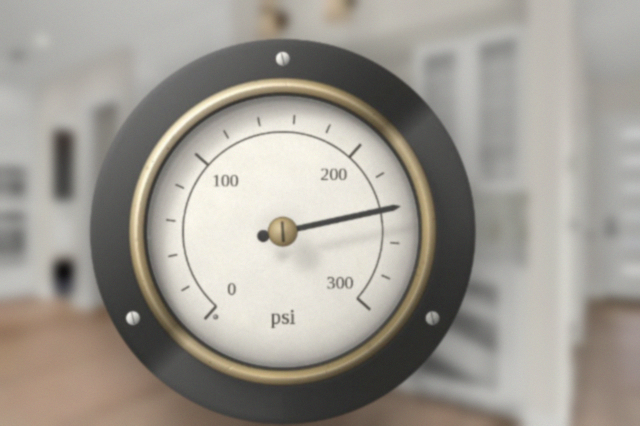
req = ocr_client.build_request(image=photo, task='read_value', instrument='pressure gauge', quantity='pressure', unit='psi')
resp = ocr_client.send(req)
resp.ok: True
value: 240 psi
